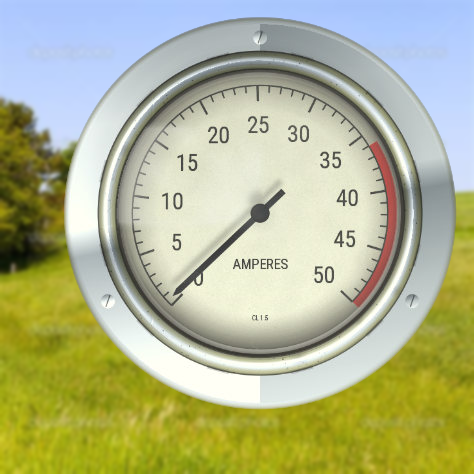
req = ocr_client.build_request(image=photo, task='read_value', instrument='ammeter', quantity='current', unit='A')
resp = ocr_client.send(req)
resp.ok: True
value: 0.5 A
